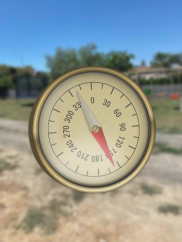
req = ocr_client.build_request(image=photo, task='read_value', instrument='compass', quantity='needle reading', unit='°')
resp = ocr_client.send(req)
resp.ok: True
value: 157.5 °
